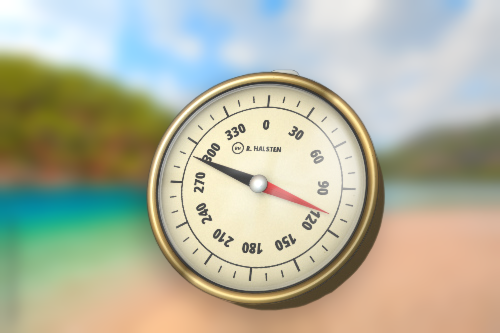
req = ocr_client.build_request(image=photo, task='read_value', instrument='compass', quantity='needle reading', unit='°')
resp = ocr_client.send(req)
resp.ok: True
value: 110 °
